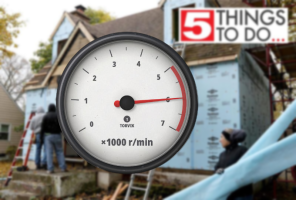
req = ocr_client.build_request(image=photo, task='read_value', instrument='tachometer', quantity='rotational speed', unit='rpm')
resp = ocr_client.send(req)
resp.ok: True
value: 6000 rpm
